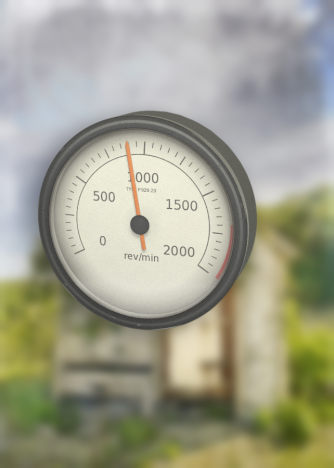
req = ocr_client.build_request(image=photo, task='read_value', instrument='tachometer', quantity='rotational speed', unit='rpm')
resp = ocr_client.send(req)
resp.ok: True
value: 900 rpm
